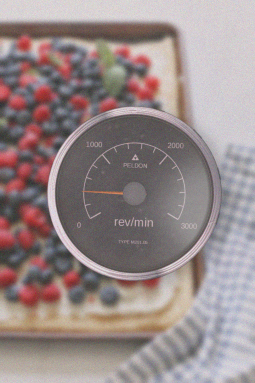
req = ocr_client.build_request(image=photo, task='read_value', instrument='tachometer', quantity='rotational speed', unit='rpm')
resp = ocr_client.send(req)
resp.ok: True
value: 400 rpm
